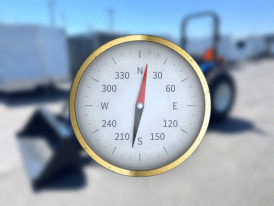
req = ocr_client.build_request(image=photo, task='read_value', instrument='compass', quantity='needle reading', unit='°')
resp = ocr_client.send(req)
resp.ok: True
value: 10 °
